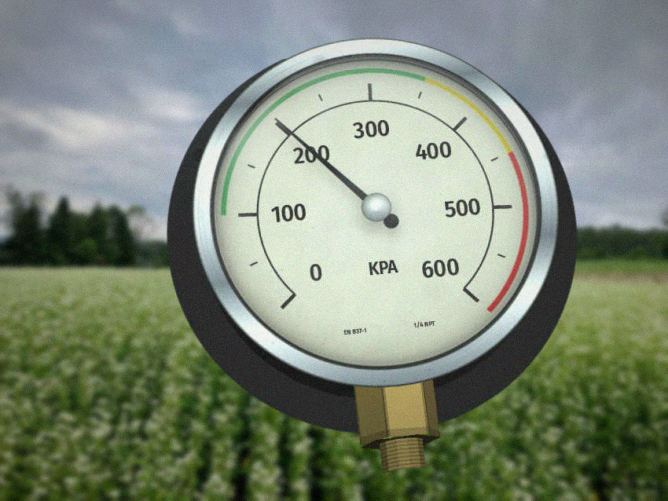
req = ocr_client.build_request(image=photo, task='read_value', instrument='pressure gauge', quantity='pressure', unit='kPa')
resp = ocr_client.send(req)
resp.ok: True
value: 200 kPa
